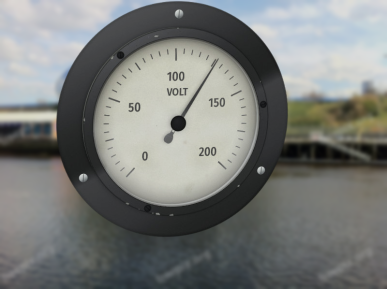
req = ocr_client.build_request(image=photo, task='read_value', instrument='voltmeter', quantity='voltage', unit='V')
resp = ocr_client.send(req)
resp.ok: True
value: 125 V
